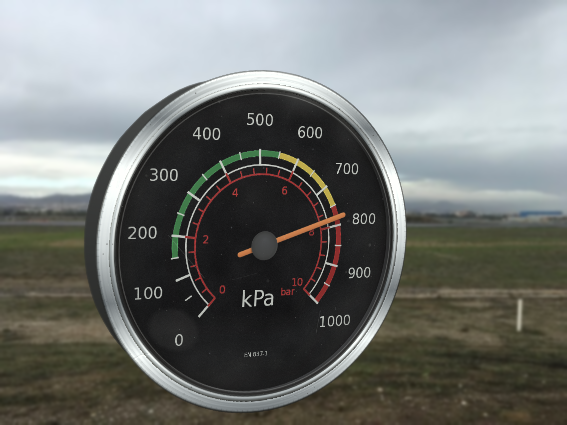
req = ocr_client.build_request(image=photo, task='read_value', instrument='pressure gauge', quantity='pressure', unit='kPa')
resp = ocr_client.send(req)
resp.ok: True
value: 775 kPa
